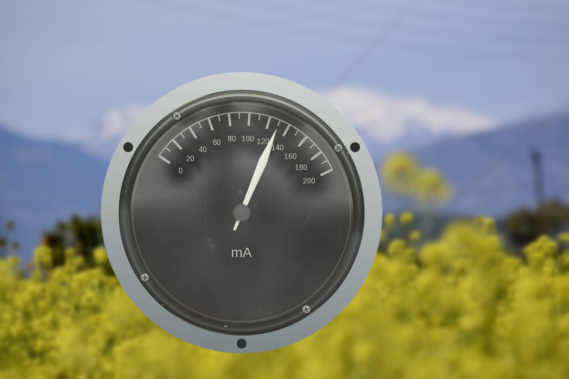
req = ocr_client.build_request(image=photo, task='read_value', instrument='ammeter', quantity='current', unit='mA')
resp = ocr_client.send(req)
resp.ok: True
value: 130 mA
